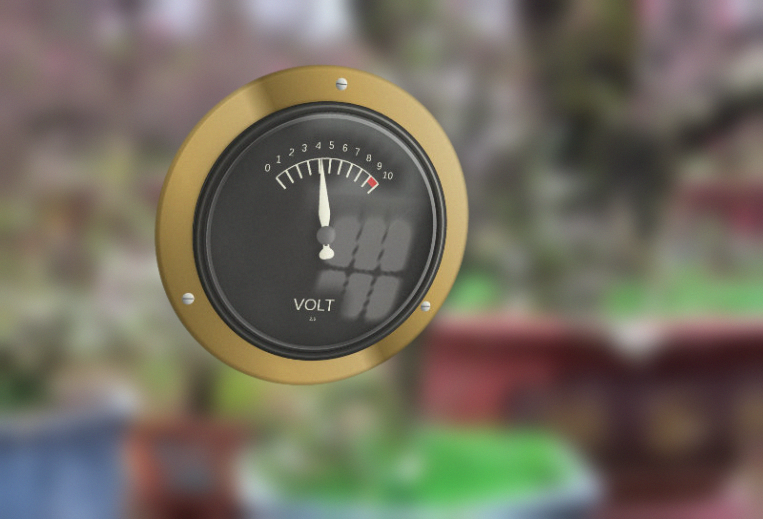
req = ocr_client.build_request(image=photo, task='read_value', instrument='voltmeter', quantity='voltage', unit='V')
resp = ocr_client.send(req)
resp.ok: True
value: 4 V
